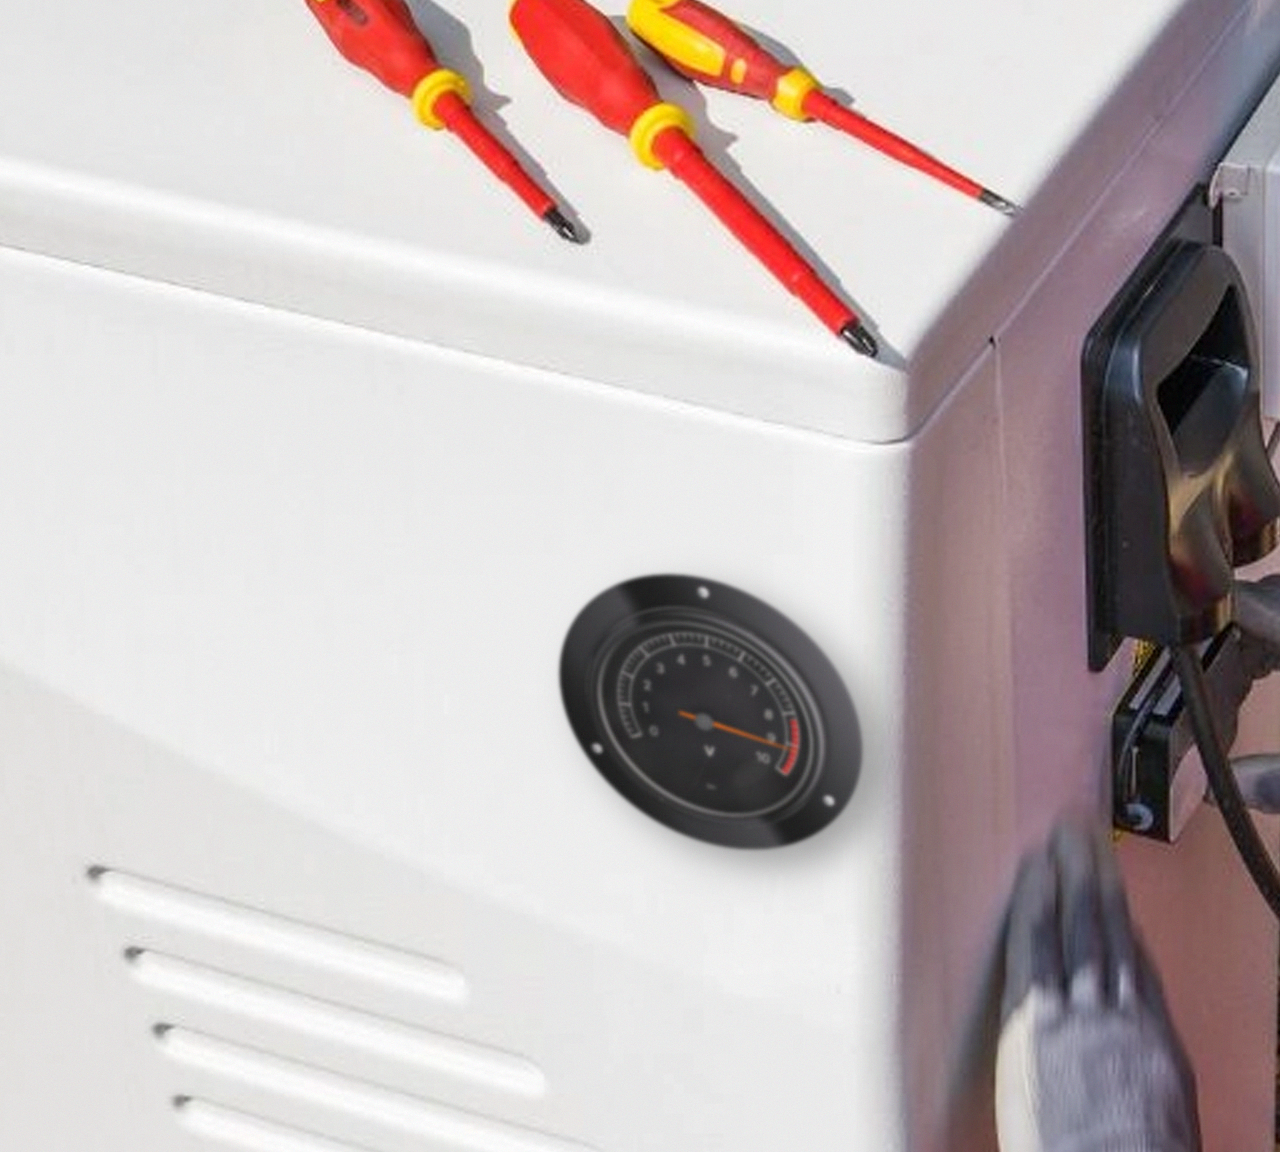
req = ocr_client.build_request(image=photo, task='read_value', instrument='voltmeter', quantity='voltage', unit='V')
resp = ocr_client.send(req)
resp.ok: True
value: 9 V
